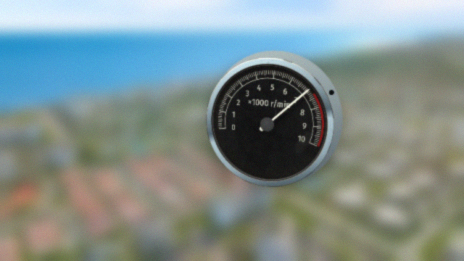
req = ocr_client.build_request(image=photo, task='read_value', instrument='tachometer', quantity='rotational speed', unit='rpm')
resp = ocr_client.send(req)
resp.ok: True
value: 7000 rpm
